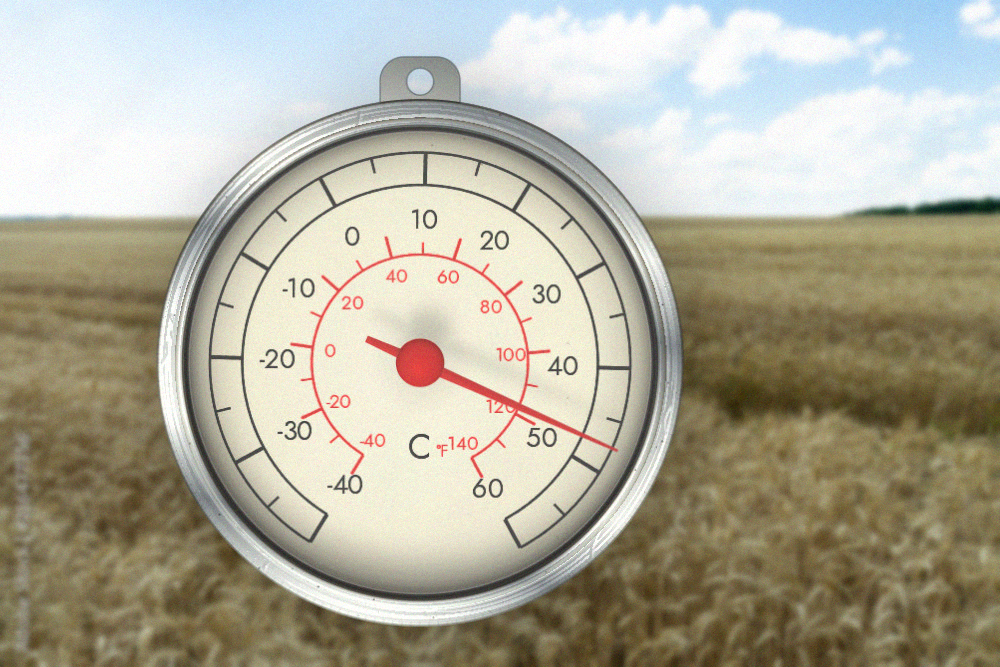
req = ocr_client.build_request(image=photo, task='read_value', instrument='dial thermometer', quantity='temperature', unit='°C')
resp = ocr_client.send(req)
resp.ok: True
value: 47.5 °C
